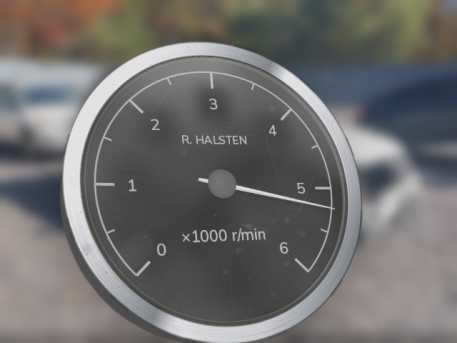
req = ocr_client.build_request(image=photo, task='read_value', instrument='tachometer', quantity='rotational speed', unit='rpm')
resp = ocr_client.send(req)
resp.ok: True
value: 5250 rpm
